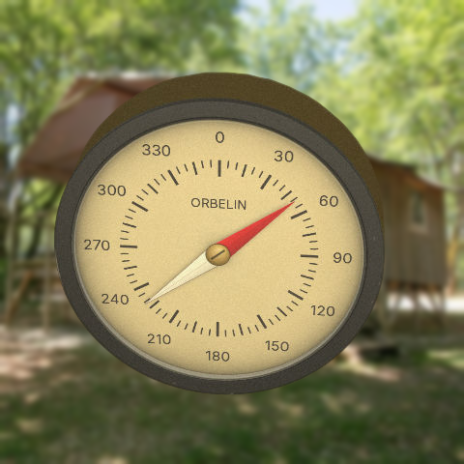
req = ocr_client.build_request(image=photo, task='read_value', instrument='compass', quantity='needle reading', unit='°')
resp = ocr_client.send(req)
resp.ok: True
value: 50 °
